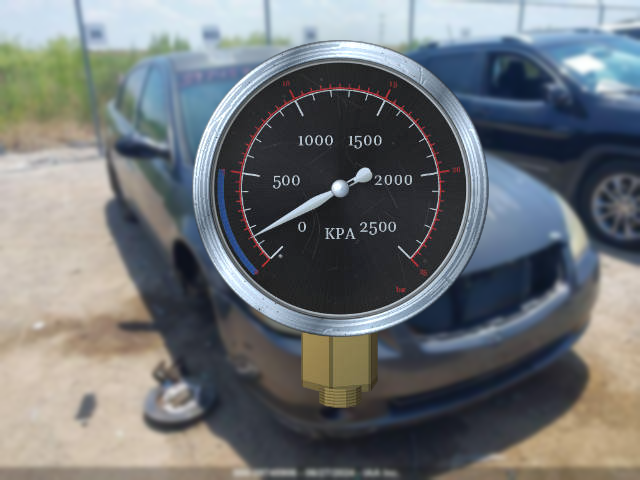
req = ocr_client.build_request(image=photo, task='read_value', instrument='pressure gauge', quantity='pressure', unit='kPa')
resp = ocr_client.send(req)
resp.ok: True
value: 150 kPa
